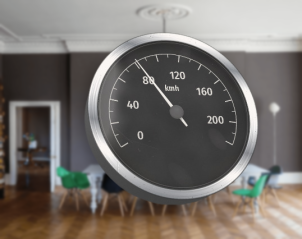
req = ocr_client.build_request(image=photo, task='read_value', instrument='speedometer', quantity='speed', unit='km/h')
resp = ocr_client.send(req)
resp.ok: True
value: 80 km/h
